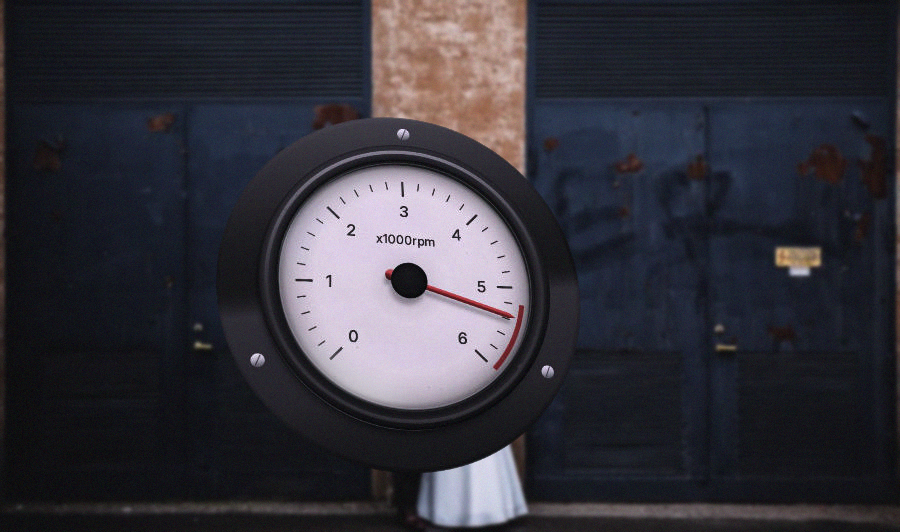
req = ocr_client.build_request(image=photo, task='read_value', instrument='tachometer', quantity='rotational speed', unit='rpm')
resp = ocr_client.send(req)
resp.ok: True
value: 5400 rpm
